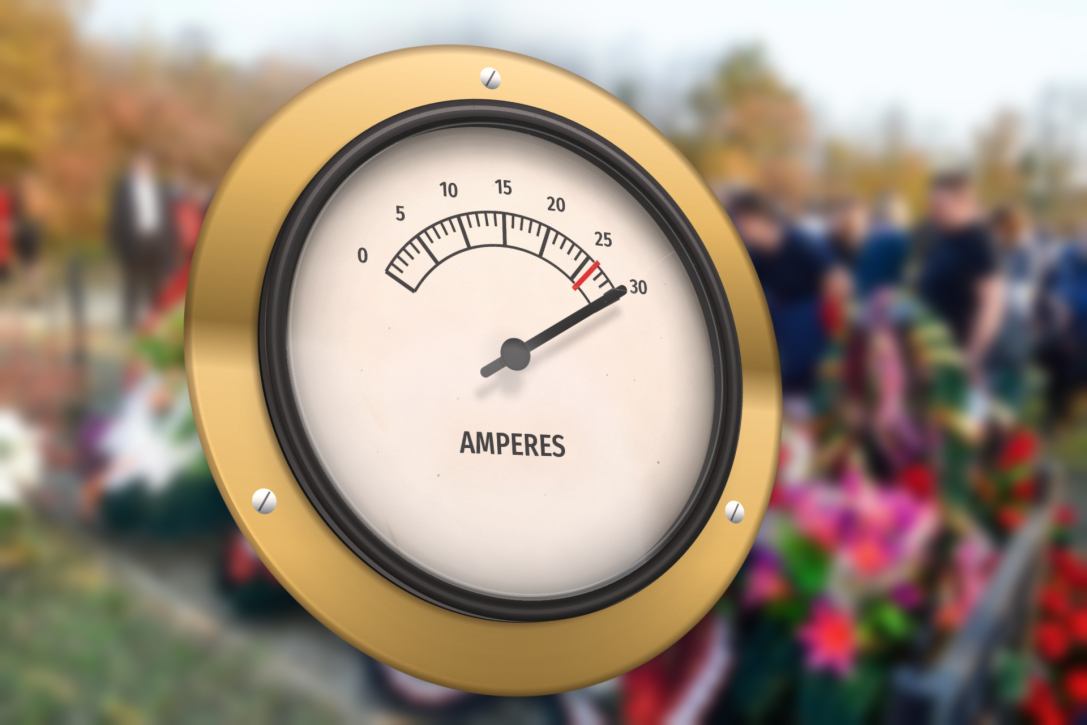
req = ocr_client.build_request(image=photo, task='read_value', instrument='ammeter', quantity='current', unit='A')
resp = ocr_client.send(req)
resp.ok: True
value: 29.5 A
